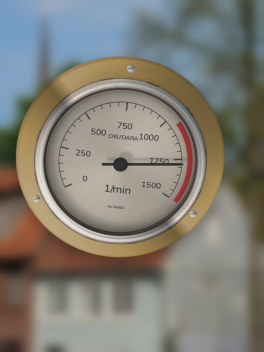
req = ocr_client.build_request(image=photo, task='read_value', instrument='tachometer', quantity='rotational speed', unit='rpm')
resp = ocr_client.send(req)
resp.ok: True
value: 1275 rpm
